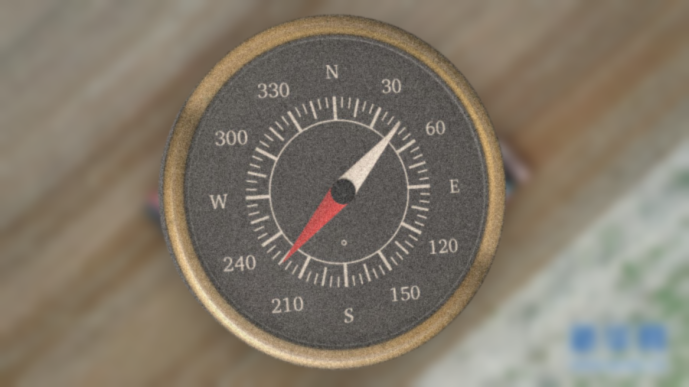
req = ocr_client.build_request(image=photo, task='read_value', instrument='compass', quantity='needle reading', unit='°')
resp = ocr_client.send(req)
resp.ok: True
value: 225 °
